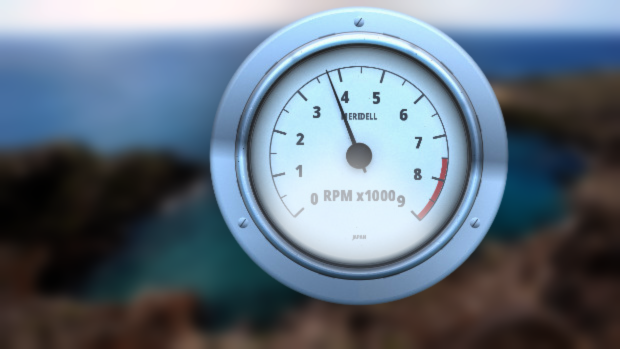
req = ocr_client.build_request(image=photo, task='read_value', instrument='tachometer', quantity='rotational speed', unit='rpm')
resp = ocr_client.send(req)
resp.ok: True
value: 3750 rpm
